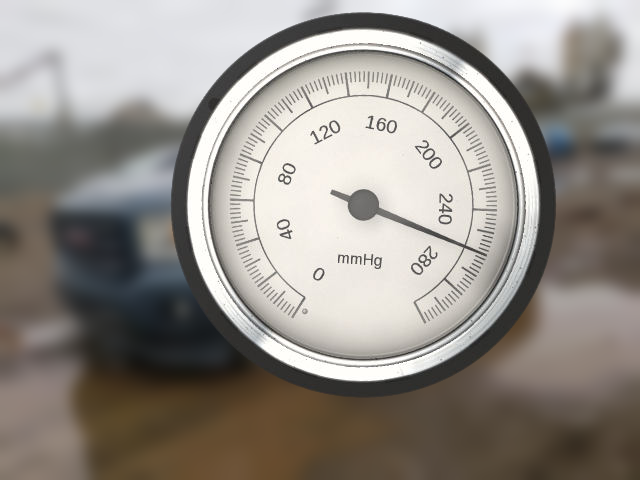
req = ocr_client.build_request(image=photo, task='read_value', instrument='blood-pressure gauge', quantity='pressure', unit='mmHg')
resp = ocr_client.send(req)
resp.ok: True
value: 260 mmHg
